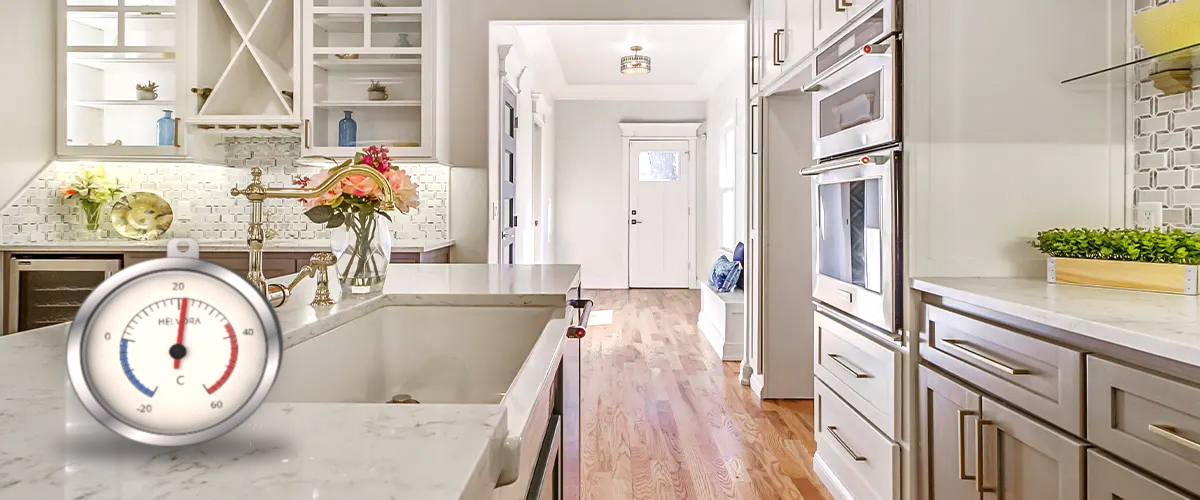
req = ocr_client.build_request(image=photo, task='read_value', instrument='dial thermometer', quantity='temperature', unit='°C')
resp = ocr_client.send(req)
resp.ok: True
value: 22 °C
